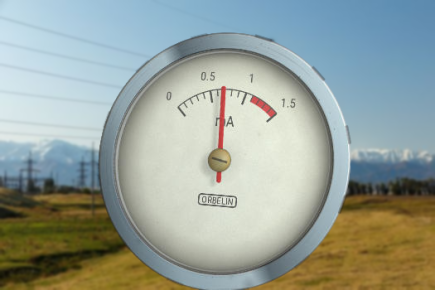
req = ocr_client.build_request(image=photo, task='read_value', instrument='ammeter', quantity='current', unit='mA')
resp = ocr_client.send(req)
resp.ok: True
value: 0.7 mA
